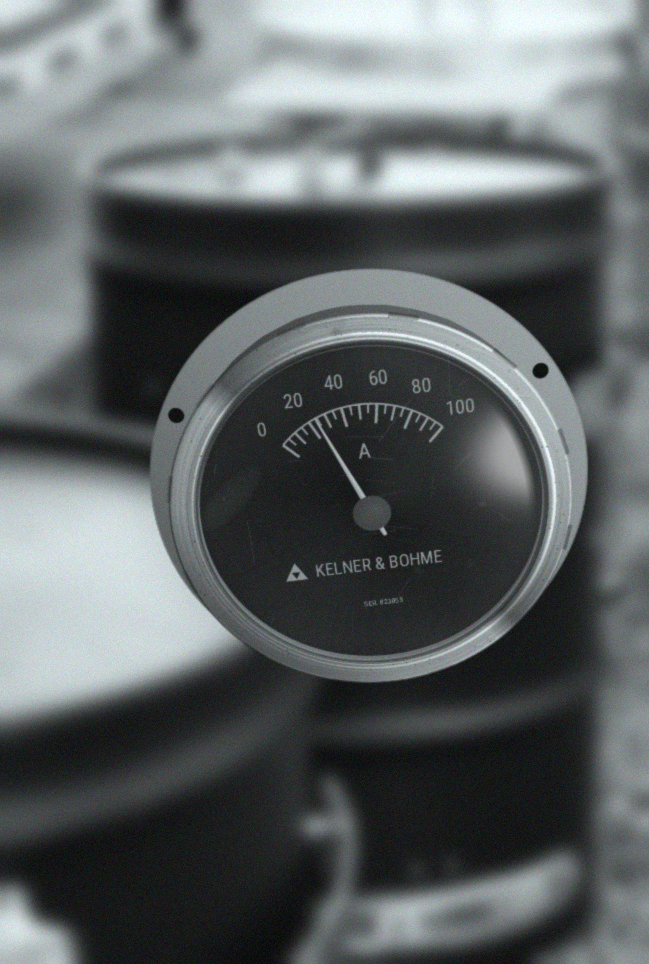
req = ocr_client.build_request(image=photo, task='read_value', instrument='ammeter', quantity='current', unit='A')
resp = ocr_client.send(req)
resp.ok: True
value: 25 A
